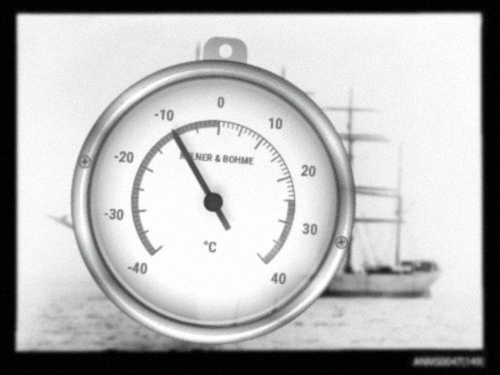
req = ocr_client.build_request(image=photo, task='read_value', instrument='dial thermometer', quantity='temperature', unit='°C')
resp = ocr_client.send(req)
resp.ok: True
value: -10 °C
